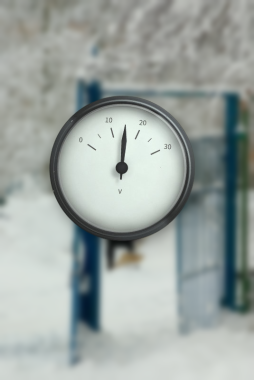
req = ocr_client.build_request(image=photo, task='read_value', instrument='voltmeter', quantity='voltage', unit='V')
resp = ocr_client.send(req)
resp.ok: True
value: 15 V
